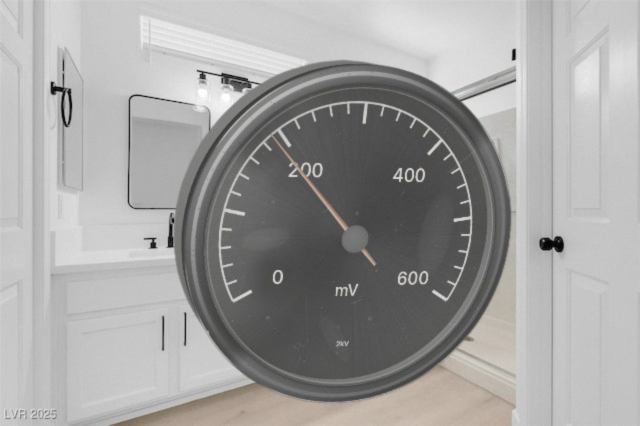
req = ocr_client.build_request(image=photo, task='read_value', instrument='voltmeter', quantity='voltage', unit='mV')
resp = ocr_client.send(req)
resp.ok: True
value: 190 mV
